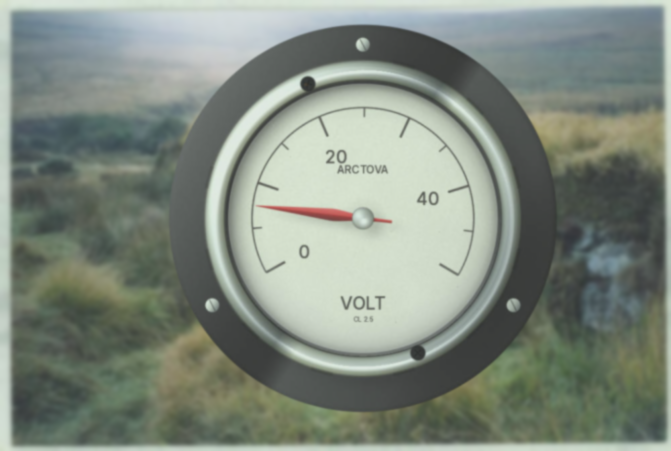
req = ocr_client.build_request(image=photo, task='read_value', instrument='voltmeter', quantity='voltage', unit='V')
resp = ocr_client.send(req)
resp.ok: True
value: 7.5 V
